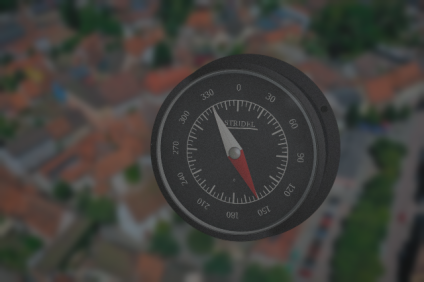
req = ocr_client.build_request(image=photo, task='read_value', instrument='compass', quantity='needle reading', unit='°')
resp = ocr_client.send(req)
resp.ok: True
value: 150 °
